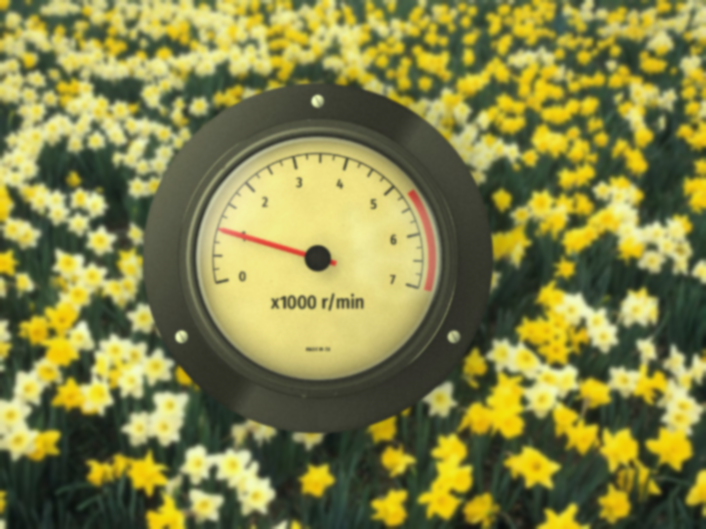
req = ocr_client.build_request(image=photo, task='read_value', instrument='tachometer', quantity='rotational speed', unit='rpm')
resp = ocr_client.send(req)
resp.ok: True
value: 1000 rpm
